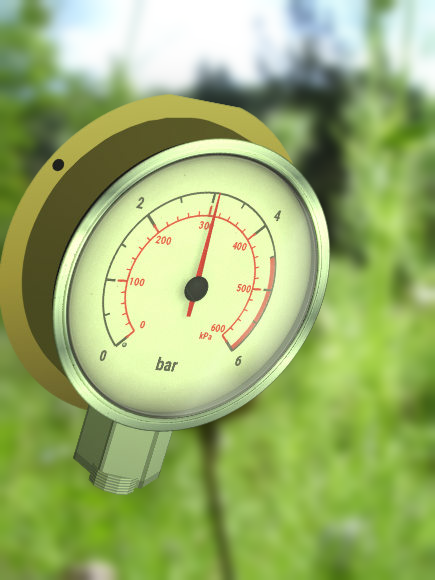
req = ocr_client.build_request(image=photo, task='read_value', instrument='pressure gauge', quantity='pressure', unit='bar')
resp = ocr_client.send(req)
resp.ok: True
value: 3 bar
